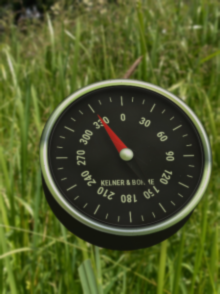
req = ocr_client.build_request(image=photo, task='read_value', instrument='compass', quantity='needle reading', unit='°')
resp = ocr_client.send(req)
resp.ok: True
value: 330 °
